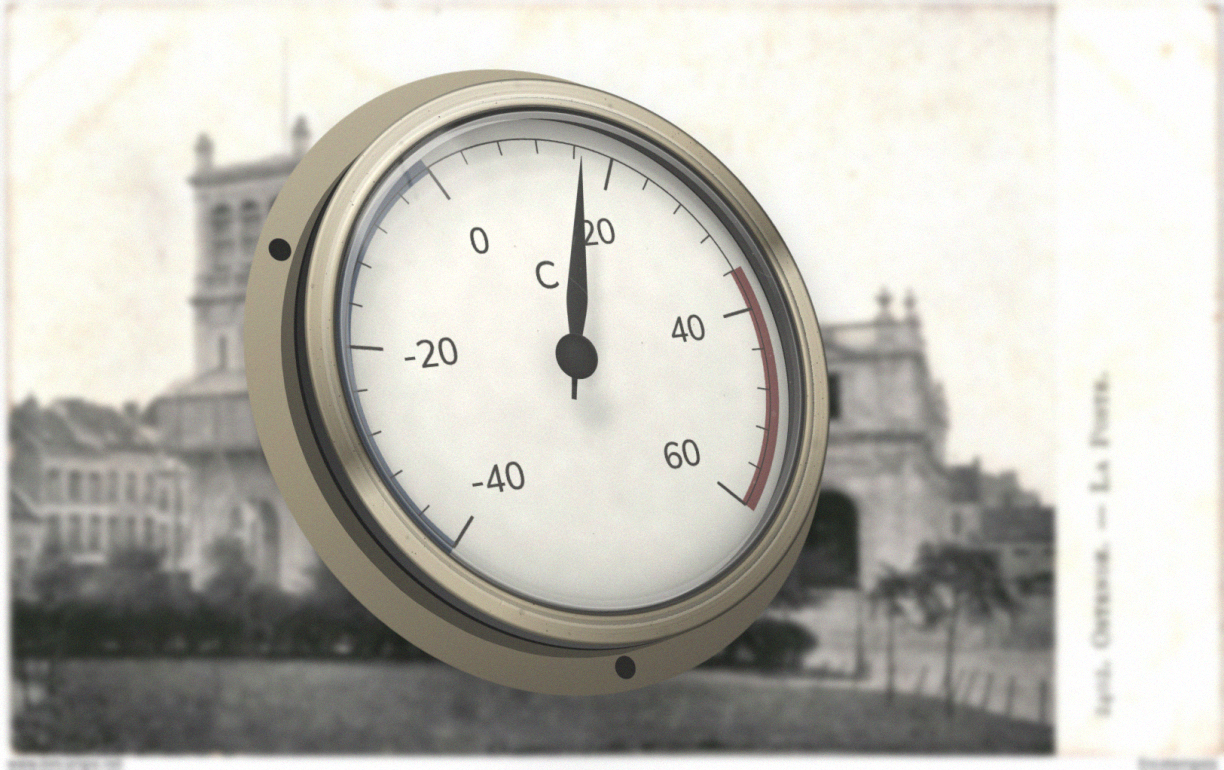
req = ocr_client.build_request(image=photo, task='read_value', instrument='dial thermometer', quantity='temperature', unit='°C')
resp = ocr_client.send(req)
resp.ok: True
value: 16 °C
